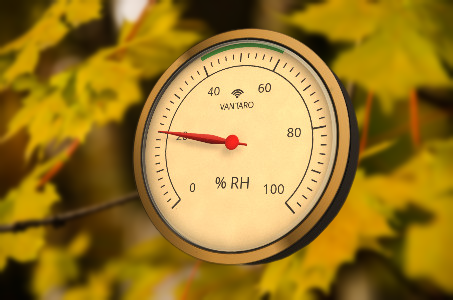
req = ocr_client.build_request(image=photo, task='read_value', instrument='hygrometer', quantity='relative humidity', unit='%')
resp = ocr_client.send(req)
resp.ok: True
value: 20 %
